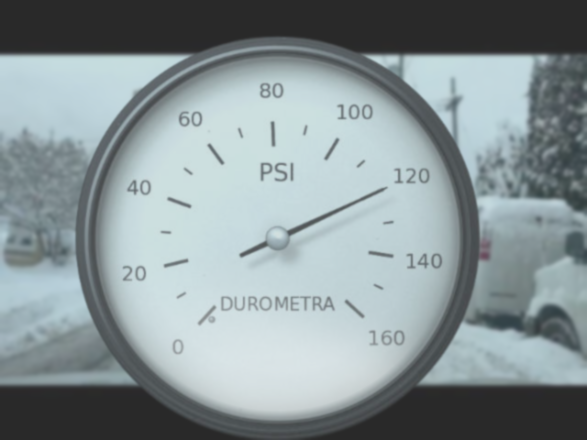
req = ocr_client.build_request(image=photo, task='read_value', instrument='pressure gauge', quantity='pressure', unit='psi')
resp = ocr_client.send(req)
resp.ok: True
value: 120 psi
